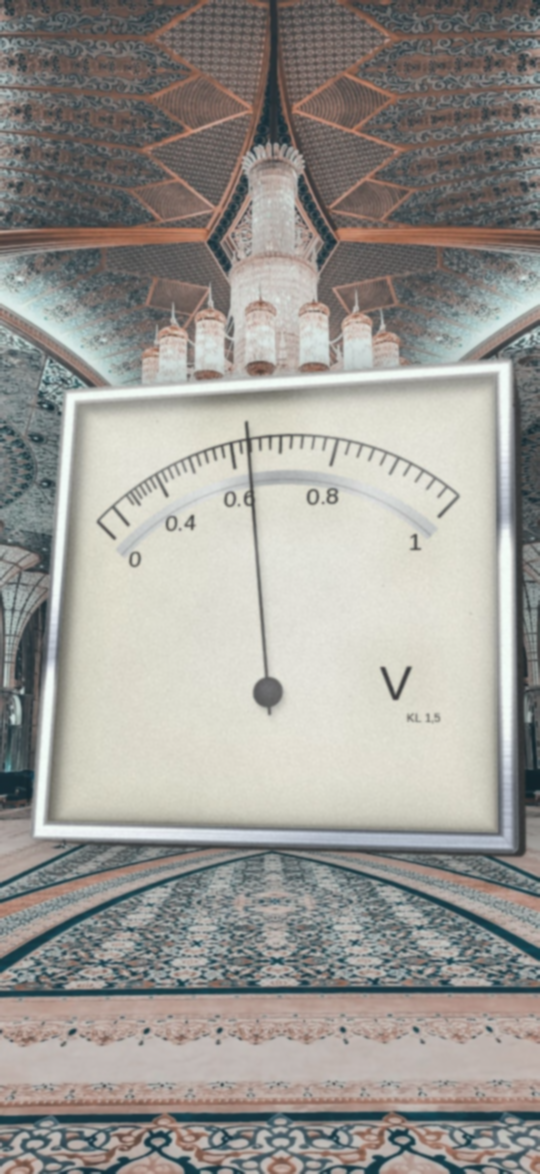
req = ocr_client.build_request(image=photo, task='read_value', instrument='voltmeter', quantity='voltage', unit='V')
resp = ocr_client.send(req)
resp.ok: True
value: 0.64 V
